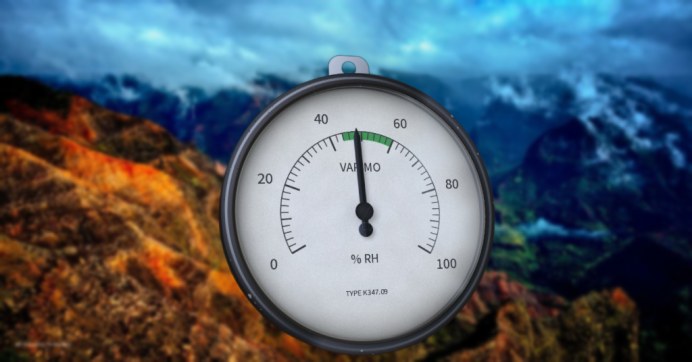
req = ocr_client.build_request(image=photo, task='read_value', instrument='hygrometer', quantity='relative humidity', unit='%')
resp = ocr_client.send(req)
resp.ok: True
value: 48 %
